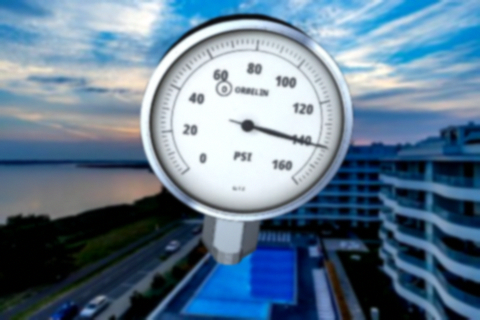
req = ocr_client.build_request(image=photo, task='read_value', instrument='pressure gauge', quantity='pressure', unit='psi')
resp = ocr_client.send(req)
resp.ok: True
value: 140 psi
